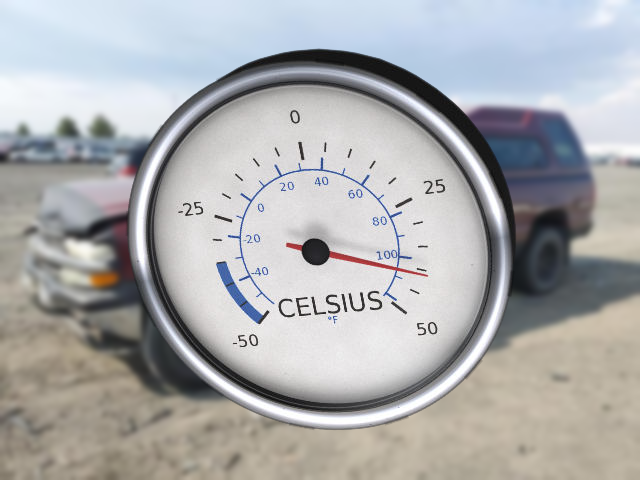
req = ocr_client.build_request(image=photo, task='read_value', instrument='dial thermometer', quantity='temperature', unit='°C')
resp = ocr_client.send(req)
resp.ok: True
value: 40 °C
